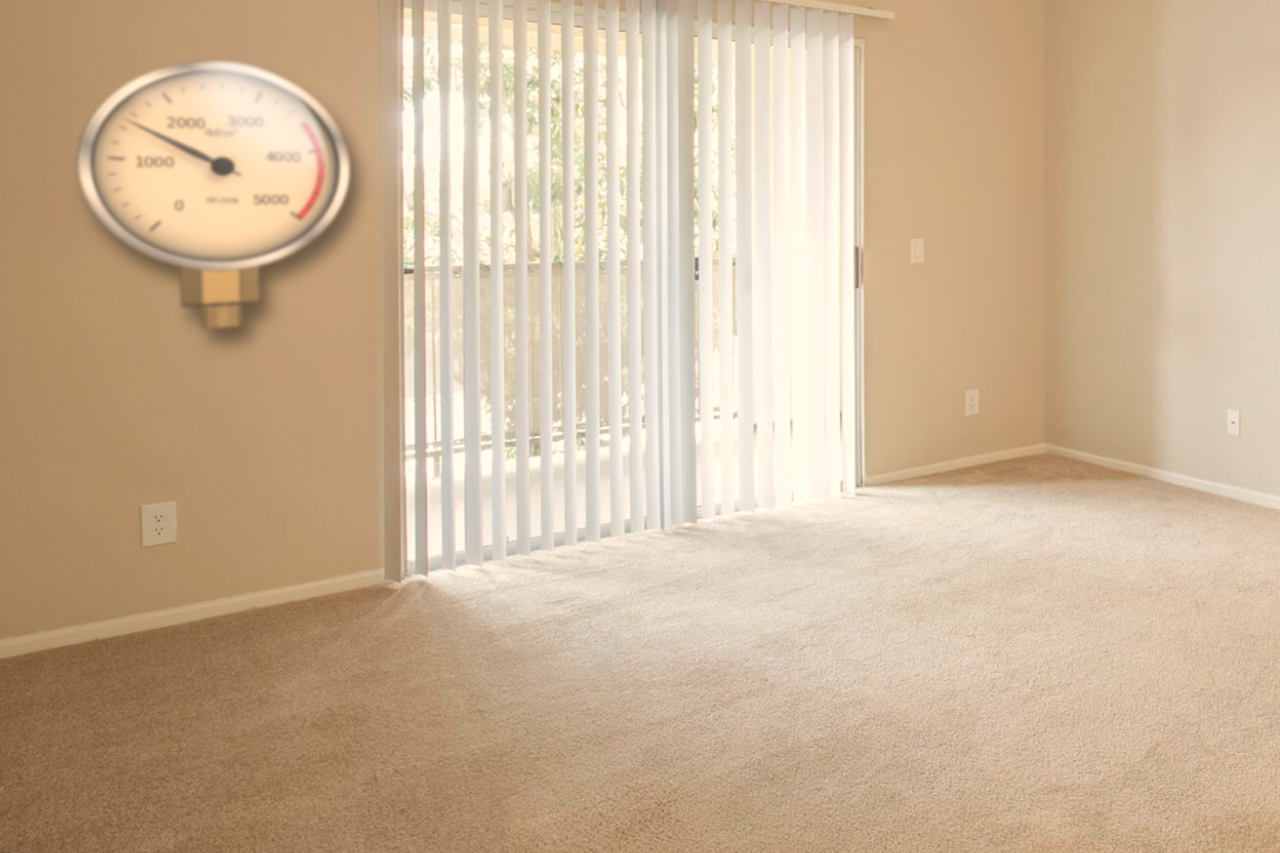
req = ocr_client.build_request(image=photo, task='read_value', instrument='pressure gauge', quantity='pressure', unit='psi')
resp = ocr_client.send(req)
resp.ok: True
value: 1500 psi
